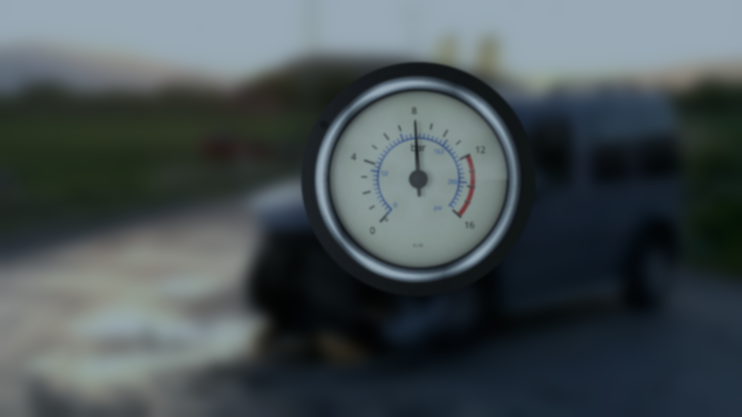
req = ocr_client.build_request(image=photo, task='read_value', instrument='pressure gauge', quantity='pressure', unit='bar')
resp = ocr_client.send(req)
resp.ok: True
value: 8 bar
